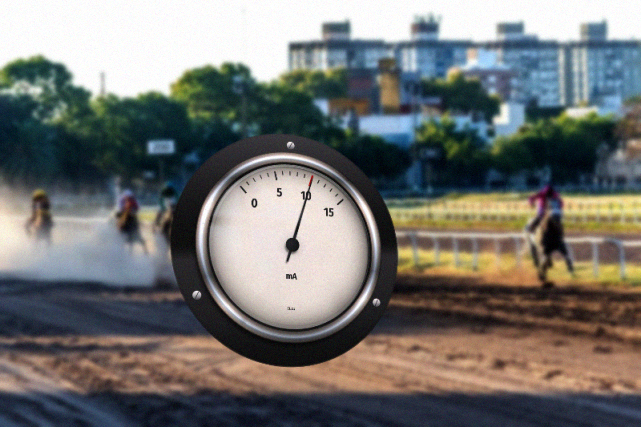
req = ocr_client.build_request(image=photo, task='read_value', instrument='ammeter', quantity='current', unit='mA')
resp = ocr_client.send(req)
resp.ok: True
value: 10 mA
